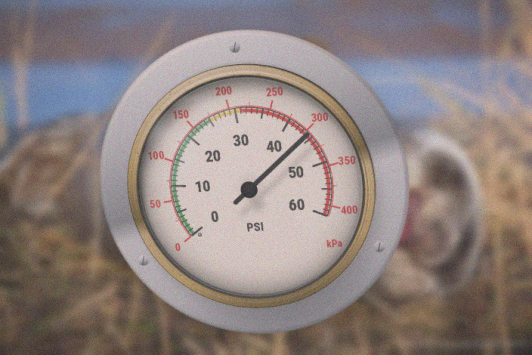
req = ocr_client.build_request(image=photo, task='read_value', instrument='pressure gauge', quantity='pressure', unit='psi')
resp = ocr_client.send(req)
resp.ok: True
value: 44 psi
